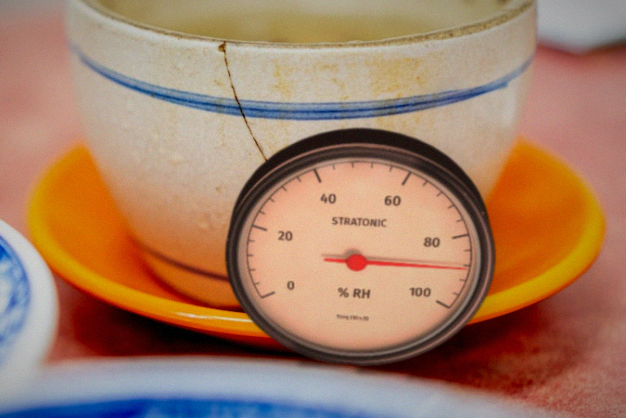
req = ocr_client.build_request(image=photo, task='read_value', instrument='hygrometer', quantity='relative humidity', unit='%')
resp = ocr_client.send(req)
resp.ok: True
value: 88 %
